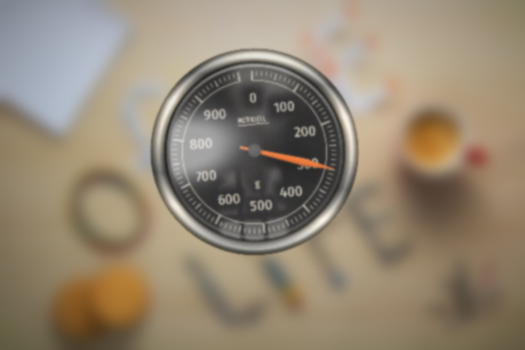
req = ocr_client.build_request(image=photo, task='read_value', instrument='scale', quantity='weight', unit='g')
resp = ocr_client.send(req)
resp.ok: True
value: 300 g
